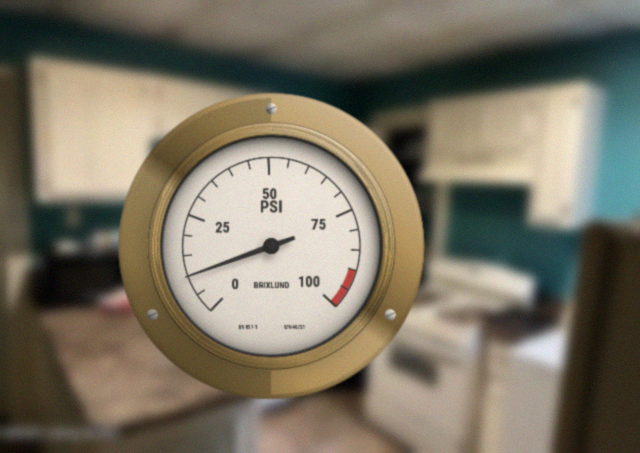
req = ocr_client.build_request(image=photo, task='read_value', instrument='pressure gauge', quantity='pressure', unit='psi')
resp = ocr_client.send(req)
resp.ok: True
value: 10 psi
